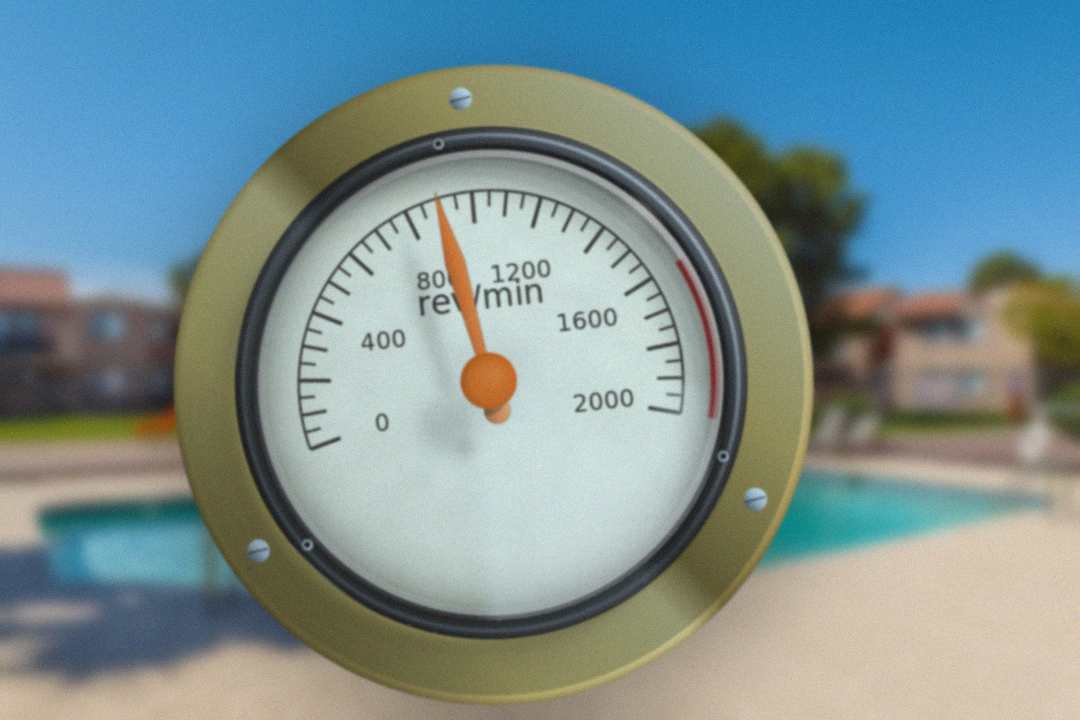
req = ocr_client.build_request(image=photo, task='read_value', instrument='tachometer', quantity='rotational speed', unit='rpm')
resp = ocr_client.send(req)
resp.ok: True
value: 900 rpm
